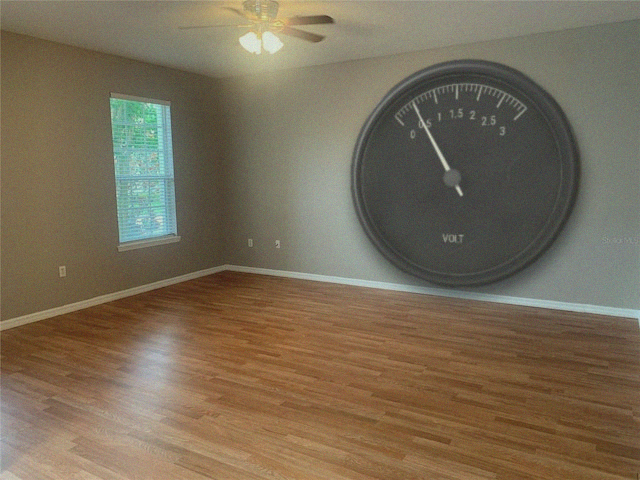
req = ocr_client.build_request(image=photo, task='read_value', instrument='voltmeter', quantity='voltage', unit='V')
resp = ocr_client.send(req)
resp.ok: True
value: 0.5 V
